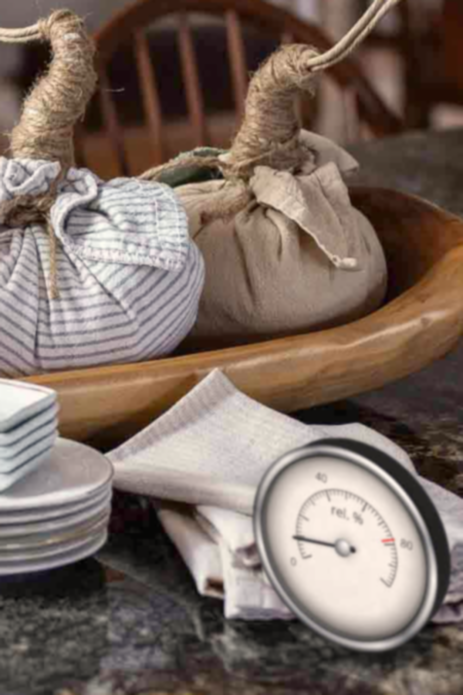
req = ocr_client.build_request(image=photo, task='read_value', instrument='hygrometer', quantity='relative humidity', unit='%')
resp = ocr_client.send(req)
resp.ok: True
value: 10 %
